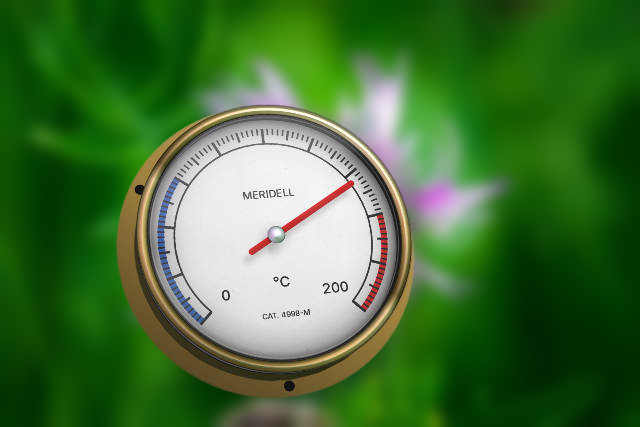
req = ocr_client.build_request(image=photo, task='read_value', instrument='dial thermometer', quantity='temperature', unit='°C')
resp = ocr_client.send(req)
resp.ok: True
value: 144 °C
